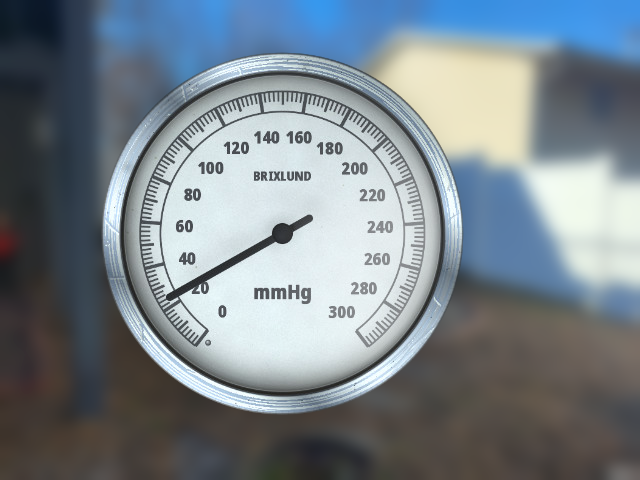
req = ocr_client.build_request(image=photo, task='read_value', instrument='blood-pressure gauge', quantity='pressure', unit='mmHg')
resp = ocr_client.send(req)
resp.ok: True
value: 24 mmHg
